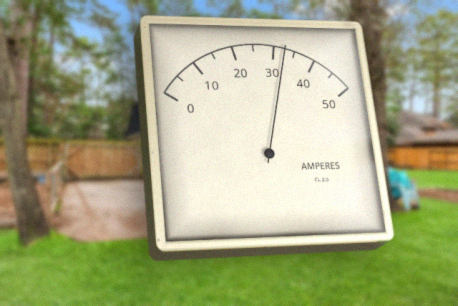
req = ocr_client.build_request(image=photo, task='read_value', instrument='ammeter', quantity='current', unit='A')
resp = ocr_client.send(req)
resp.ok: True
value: 32.5 A
